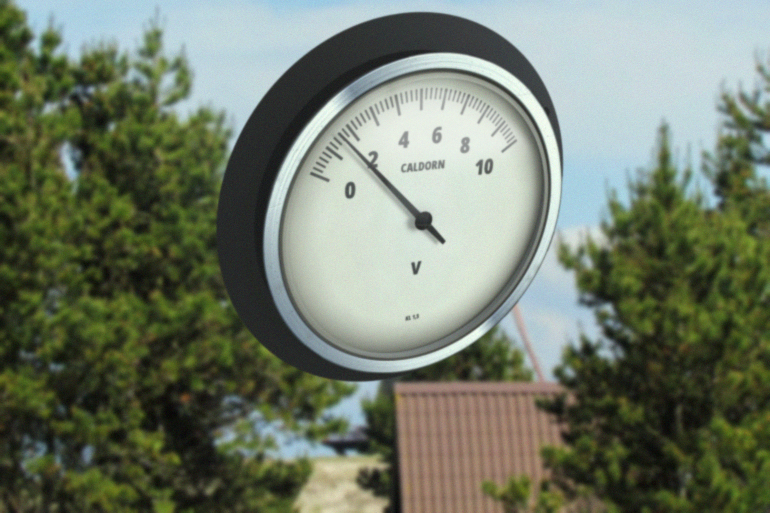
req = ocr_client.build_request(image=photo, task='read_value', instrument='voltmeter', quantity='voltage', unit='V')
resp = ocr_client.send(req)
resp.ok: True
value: 1.6 V
